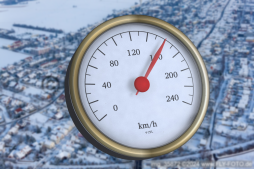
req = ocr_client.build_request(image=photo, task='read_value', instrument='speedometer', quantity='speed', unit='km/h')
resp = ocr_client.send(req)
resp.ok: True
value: 160 km/h
